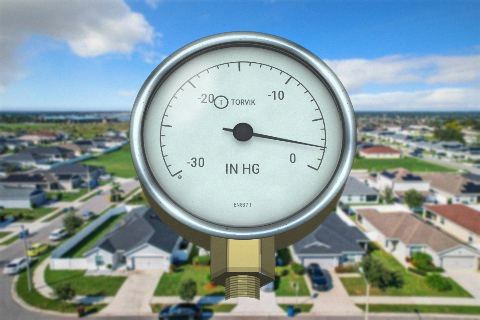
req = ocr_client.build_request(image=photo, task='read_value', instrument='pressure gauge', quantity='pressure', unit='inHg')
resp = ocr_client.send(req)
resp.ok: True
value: -2 inHg
